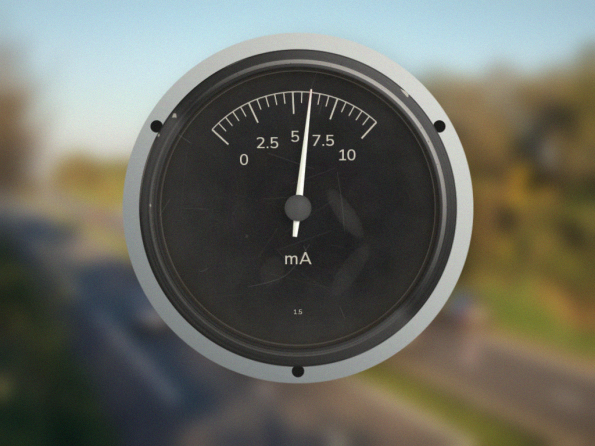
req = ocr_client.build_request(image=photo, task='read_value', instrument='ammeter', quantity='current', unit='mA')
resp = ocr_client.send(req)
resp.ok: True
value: 6 mA
